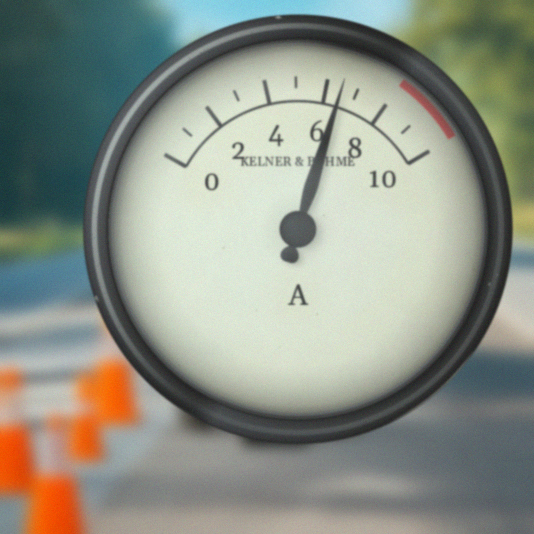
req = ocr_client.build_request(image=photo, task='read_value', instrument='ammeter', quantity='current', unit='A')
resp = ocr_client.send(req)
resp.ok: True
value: 6.5 A
